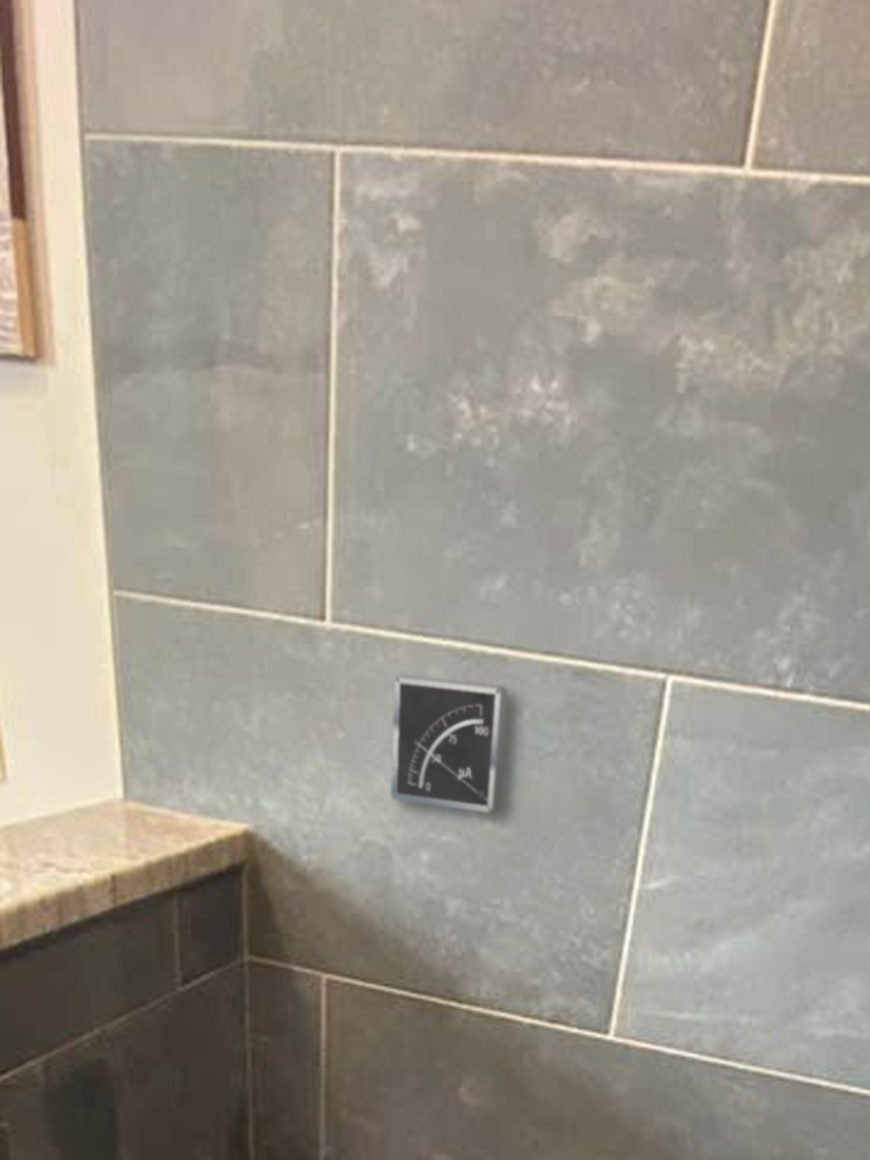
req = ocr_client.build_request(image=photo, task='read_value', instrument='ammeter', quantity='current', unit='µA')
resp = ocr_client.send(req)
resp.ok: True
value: 50 µA
